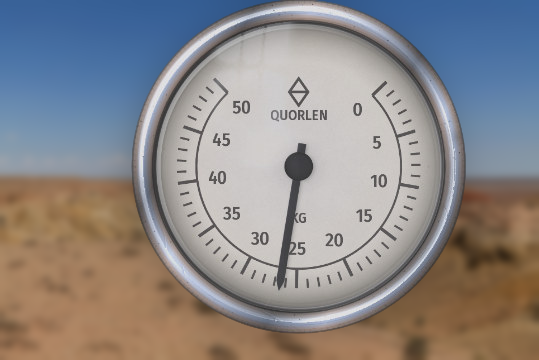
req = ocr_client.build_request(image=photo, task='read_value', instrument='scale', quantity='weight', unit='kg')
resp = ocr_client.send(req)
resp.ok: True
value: 26.5 kg
